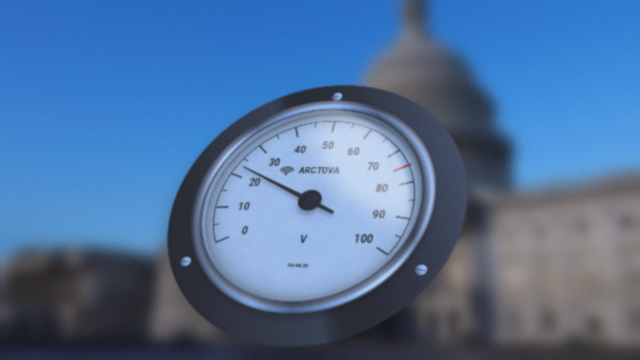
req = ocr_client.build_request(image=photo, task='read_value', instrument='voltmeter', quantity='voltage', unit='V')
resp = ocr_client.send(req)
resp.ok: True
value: 22.5 V
